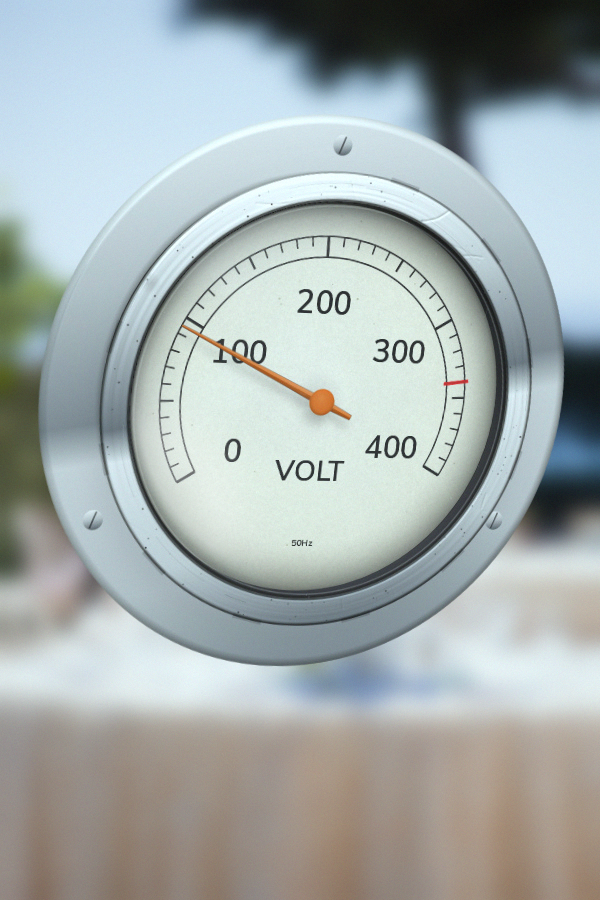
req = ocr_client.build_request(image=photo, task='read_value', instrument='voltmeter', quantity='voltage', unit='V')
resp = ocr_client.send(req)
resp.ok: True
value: 95 V
